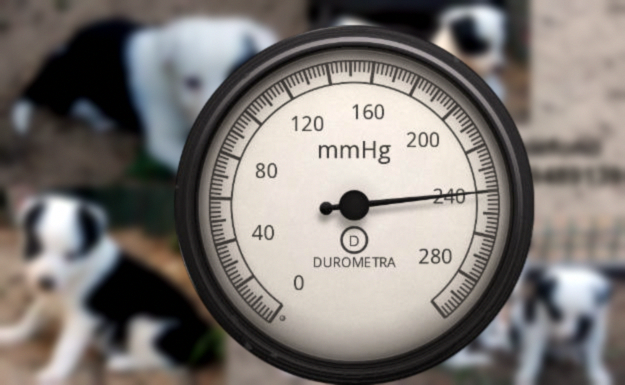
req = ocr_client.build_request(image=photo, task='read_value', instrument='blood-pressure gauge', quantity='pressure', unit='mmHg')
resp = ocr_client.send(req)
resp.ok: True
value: 240 mmHg
